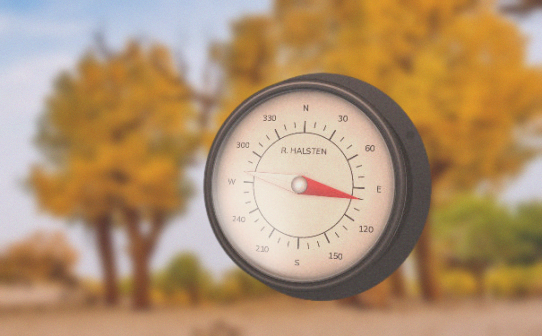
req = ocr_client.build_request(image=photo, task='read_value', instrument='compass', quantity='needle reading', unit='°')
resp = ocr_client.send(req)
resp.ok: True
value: 100 °
